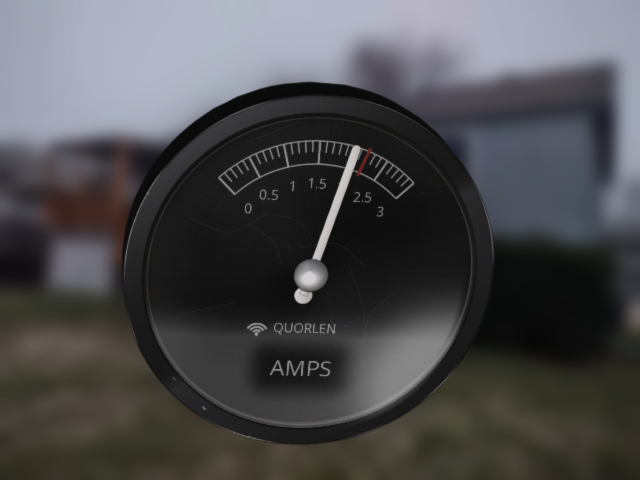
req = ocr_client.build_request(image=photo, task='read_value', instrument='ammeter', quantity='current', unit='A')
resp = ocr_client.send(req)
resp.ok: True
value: 2 A
